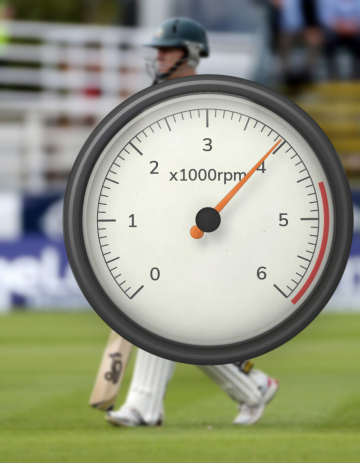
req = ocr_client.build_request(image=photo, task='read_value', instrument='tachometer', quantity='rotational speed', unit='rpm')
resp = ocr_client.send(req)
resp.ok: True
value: 3950 rpm
